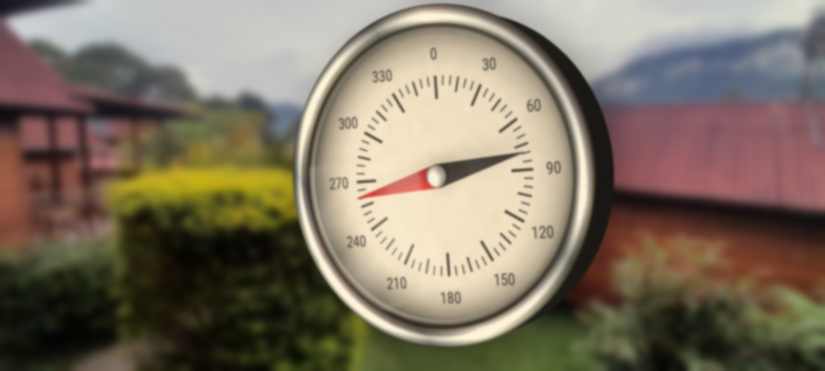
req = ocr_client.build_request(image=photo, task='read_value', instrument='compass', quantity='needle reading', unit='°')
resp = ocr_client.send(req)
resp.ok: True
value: 260 °
